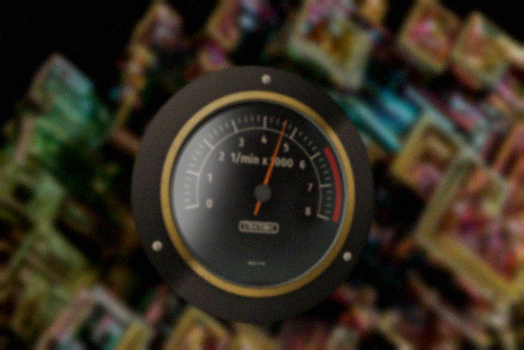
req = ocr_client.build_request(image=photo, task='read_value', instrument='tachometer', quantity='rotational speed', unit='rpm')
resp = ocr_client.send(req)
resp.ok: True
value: 4600 rpm
